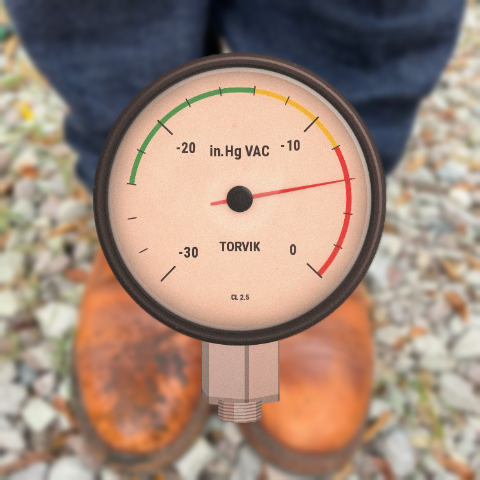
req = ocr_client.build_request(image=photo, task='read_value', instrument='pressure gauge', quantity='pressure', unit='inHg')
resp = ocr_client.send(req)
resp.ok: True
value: -6 inHg
